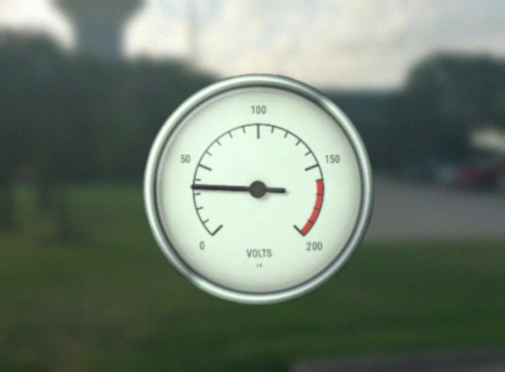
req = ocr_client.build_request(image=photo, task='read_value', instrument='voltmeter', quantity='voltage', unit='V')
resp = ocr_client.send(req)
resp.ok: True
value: 35 V
